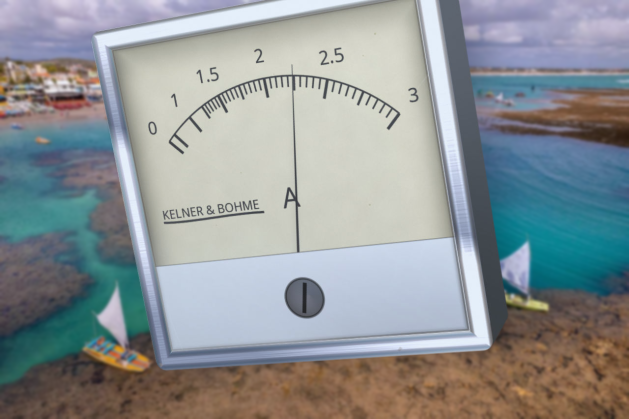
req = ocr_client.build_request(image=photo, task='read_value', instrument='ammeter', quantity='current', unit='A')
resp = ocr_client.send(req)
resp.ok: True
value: 2.25 A
